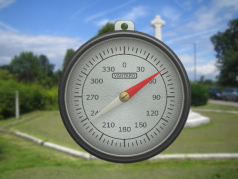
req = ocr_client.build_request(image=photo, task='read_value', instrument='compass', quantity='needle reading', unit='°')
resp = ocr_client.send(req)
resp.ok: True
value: 55 °
